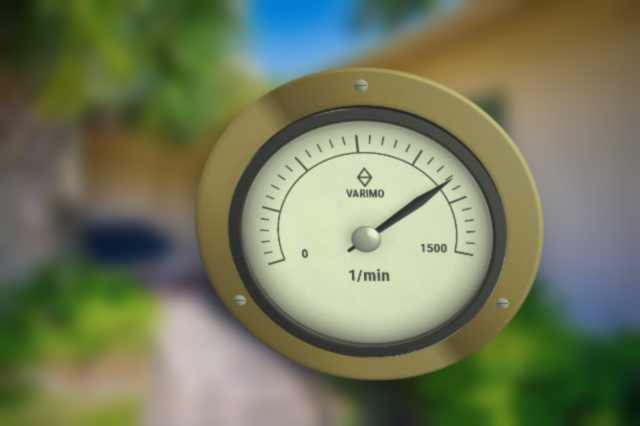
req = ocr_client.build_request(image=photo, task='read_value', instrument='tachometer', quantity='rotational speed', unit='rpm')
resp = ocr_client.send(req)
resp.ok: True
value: 1150 rpm
